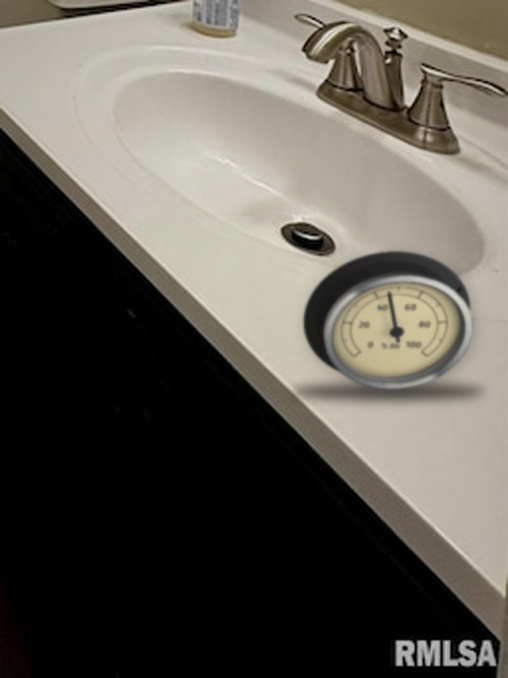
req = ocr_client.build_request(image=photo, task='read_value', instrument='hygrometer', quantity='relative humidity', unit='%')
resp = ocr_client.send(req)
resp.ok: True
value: 45 %
